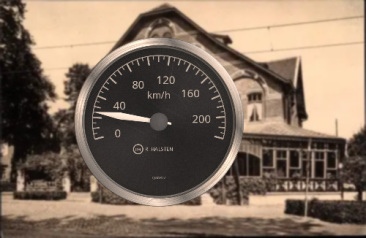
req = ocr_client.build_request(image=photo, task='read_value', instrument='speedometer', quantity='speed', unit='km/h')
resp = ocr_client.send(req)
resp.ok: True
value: 25 km/h
